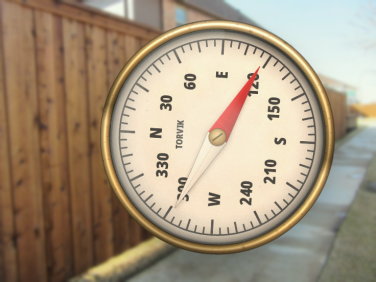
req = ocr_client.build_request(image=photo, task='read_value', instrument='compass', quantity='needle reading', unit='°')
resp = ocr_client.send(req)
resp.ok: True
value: 117.5 °
